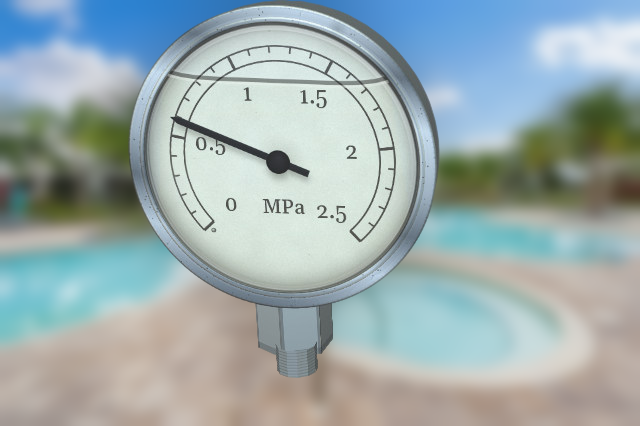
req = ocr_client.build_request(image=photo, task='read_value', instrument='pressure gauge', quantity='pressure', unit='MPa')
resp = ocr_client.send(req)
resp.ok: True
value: 0.6 MPa
